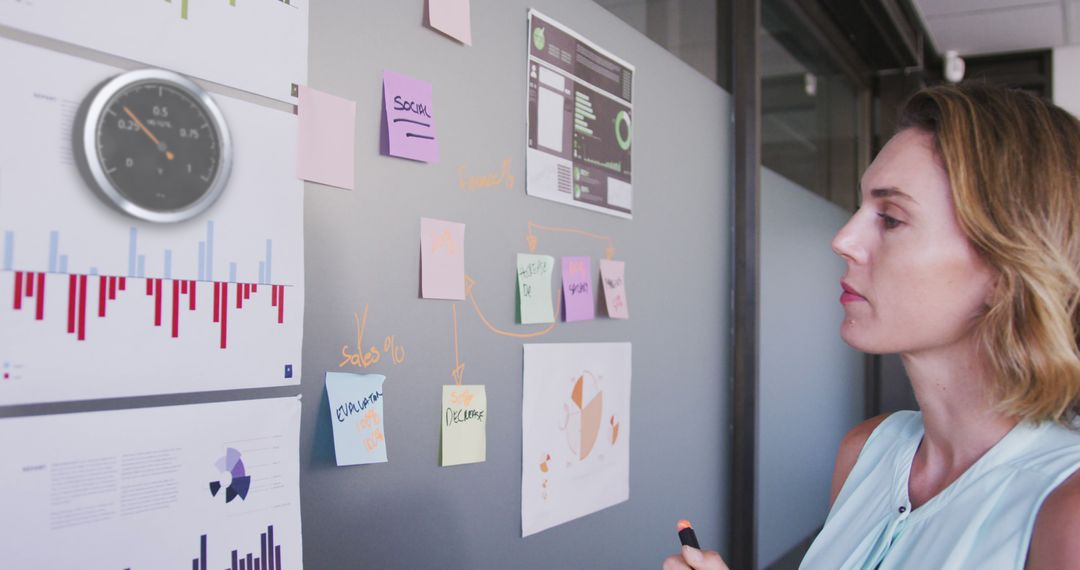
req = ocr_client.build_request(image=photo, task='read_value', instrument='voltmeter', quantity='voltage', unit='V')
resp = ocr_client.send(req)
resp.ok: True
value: 0.3 V
